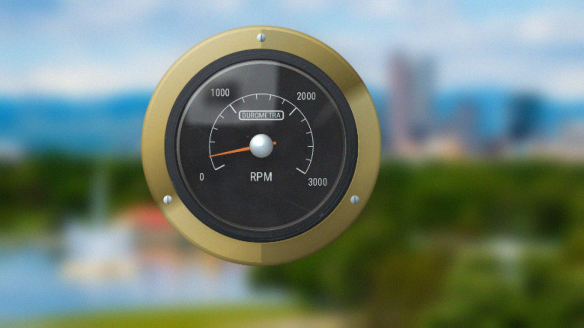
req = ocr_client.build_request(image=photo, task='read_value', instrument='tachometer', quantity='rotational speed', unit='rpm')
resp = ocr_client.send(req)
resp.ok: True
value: 200 rpm
